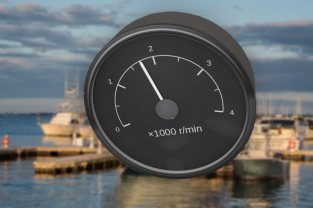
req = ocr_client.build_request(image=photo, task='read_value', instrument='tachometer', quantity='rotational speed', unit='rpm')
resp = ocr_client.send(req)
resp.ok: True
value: 1750 rpm
